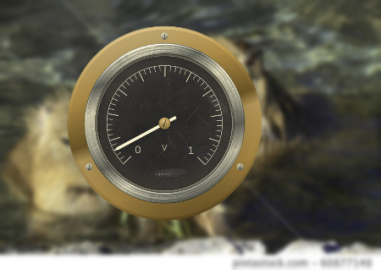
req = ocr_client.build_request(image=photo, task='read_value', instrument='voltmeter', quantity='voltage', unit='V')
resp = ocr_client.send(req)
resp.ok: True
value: 0.06 V
